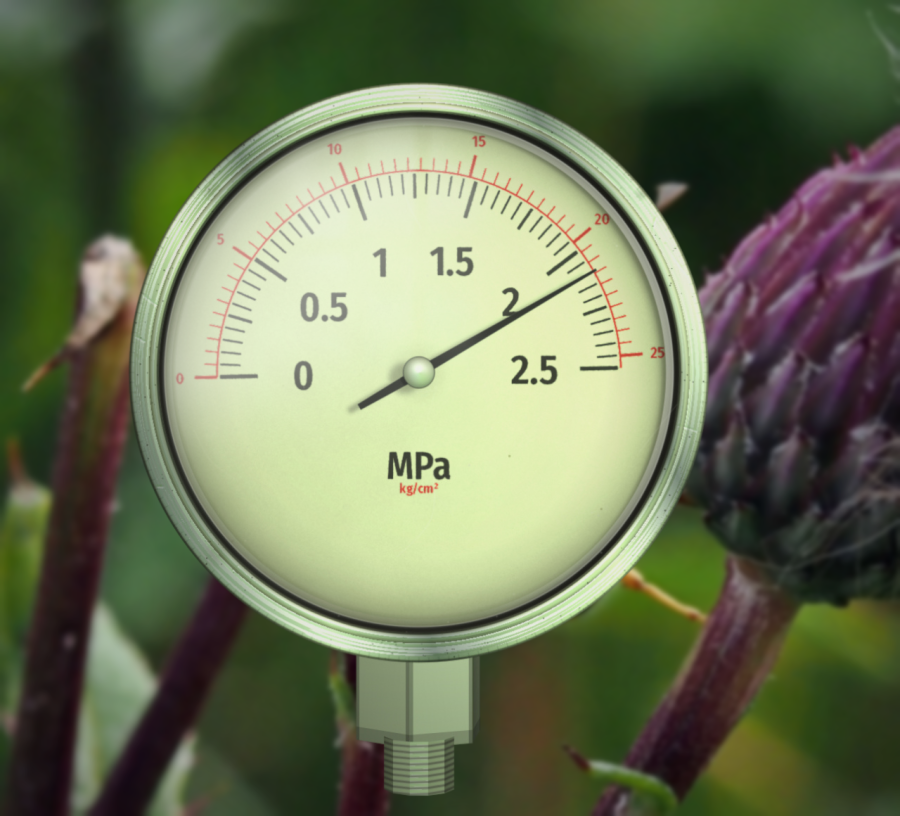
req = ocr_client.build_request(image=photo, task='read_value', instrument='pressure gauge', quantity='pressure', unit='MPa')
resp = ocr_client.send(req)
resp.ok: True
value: 2.1 MPa
